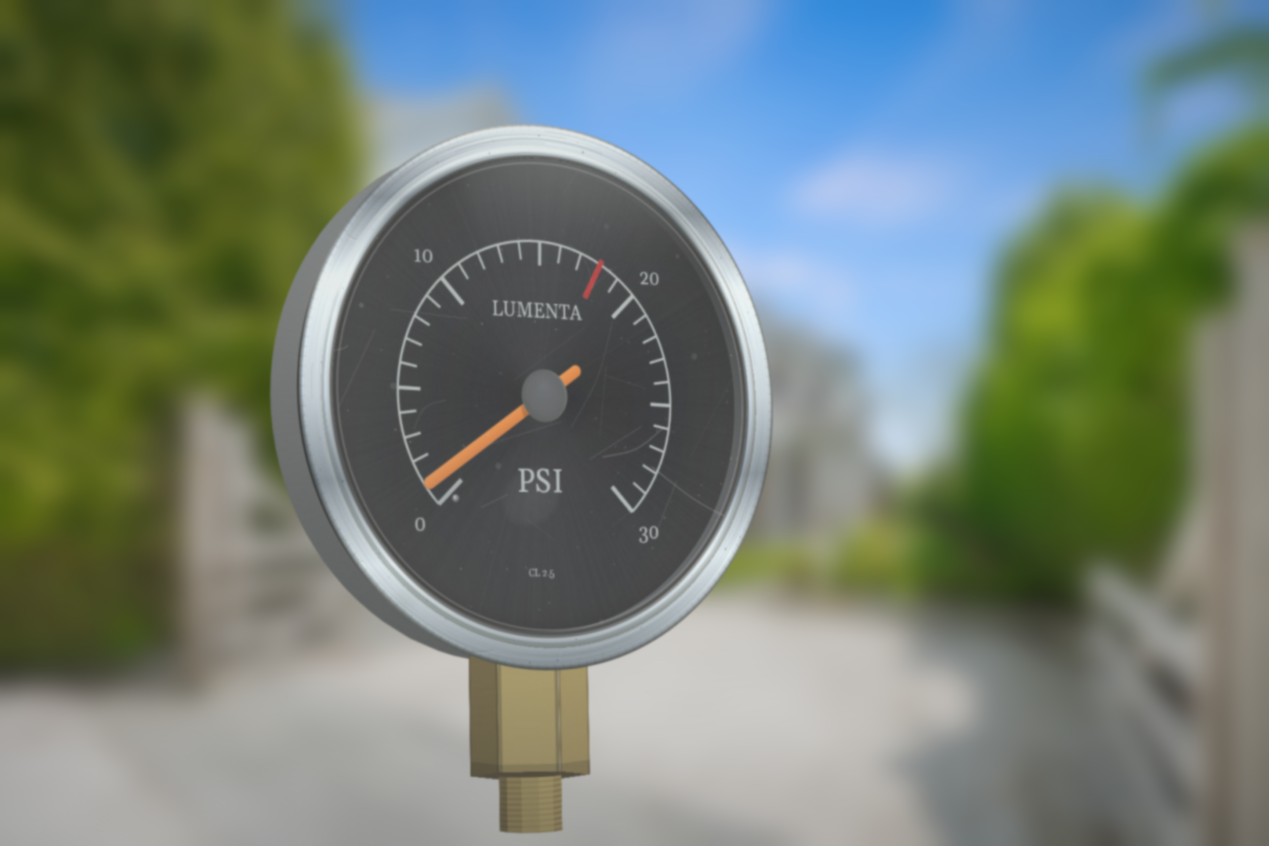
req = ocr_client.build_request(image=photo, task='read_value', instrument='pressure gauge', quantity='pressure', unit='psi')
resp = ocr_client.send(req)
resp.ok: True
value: 1 psi
